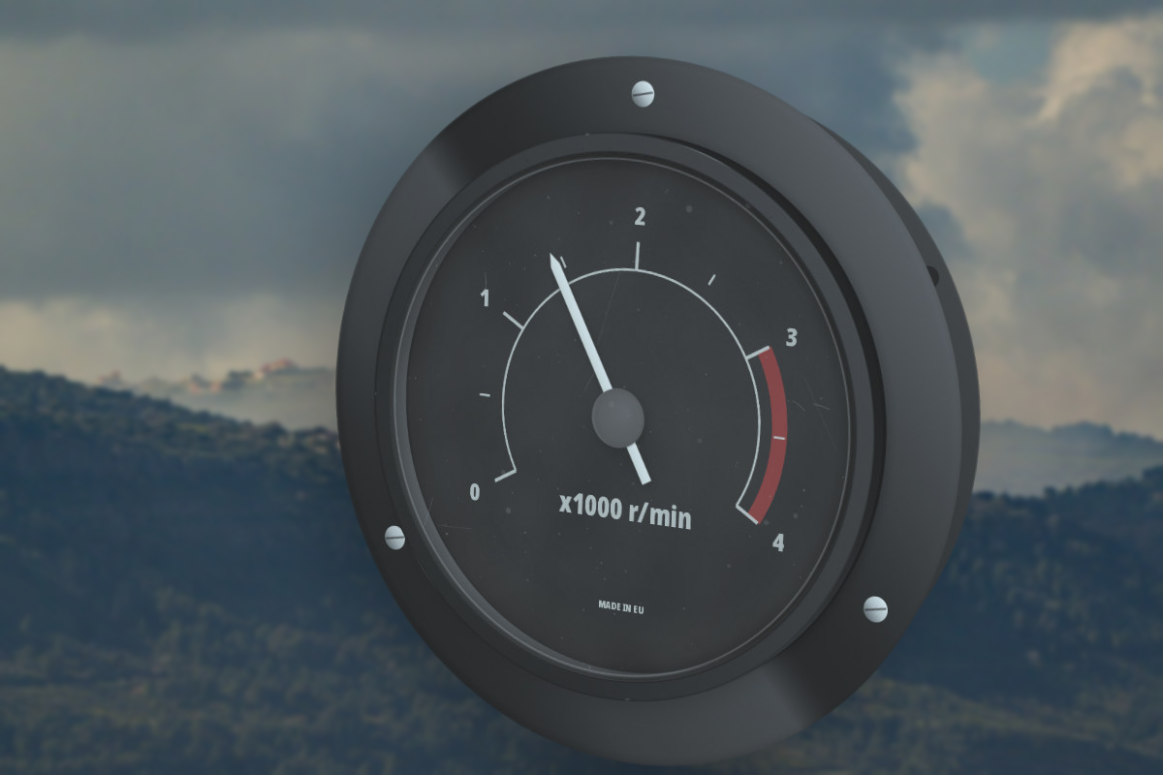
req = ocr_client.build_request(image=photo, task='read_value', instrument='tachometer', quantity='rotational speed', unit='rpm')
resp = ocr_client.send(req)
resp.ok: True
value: 1500 rpm
